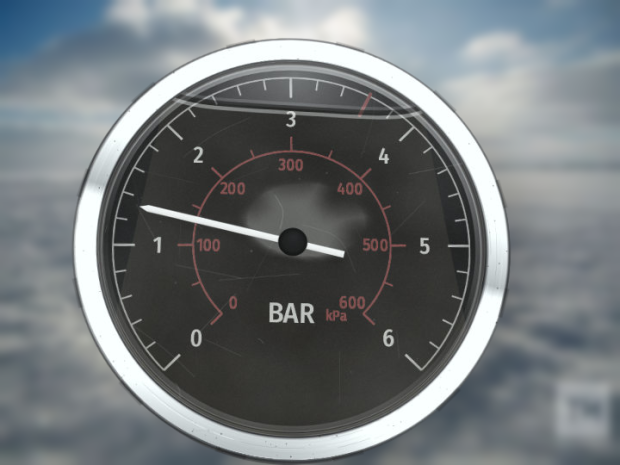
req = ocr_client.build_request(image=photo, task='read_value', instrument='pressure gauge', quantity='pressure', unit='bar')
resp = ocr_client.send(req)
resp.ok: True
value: 1.3 bar
